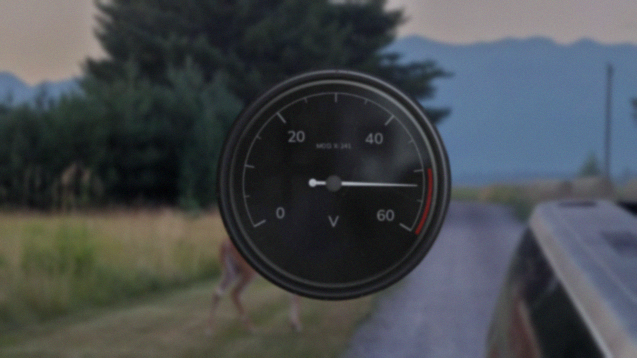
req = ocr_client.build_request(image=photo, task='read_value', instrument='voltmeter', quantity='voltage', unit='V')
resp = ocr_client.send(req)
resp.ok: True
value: 52.5 V
